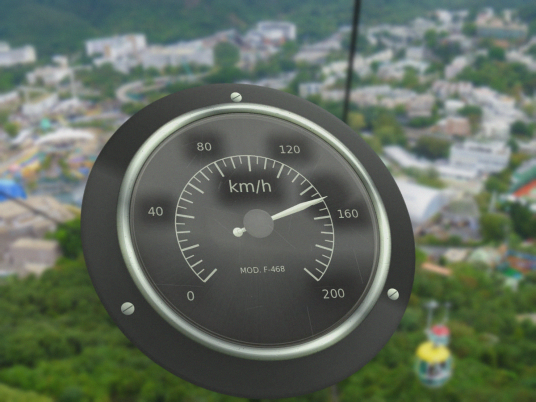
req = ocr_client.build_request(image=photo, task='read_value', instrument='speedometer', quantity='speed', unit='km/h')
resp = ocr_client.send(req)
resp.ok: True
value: 150 km/h
